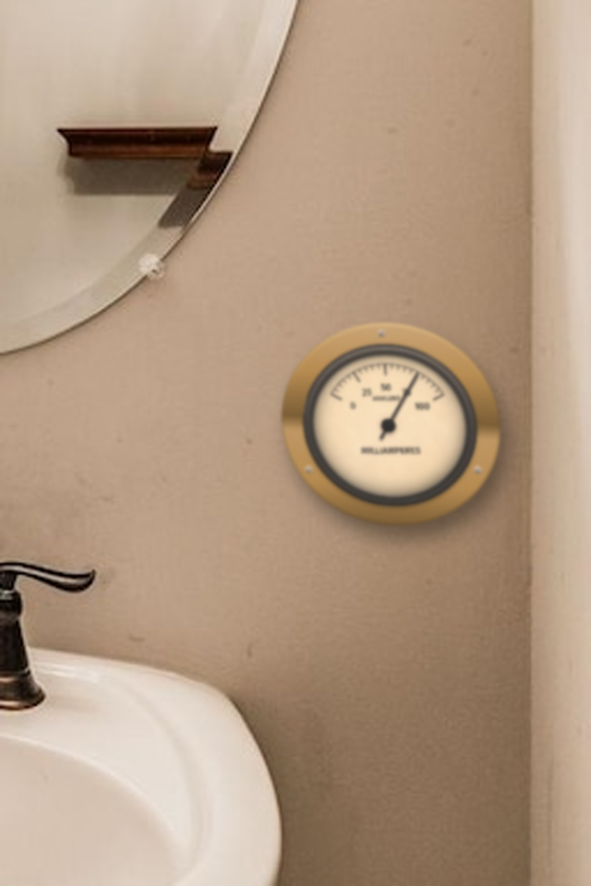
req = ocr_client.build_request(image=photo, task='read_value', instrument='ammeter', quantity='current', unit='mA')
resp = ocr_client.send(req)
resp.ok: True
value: 75 mA
